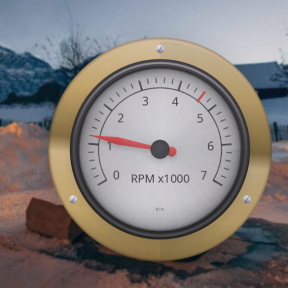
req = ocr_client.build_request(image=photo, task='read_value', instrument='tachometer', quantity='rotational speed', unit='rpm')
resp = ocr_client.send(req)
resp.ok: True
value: 1200 rpm
